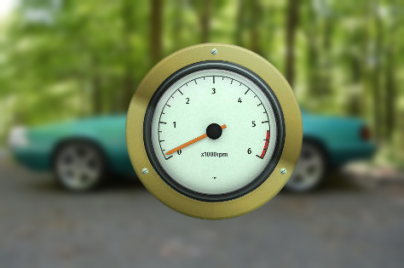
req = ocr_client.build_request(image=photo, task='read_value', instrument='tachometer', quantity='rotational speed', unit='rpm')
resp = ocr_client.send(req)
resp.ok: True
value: 125 rpm
